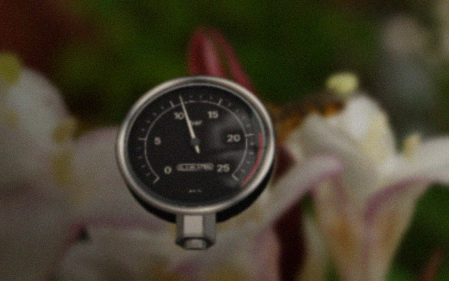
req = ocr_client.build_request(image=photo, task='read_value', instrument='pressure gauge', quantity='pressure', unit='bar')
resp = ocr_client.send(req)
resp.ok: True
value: 11 bar
